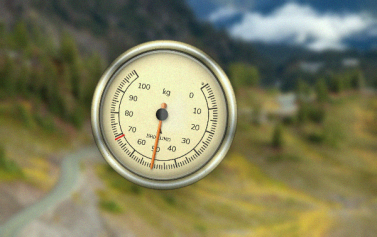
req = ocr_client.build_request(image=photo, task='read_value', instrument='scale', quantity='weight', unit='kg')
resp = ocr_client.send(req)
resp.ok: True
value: 50 kg
